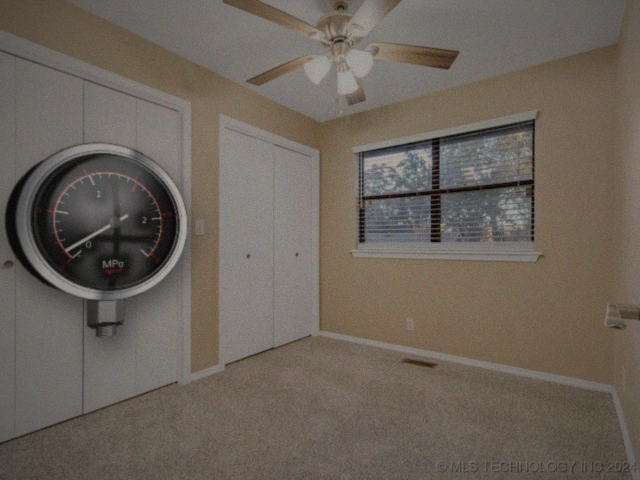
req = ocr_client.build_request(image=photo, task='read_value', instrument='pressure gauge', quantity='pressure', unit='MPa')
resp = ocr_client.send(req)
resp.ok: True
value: 0.1 MPa
